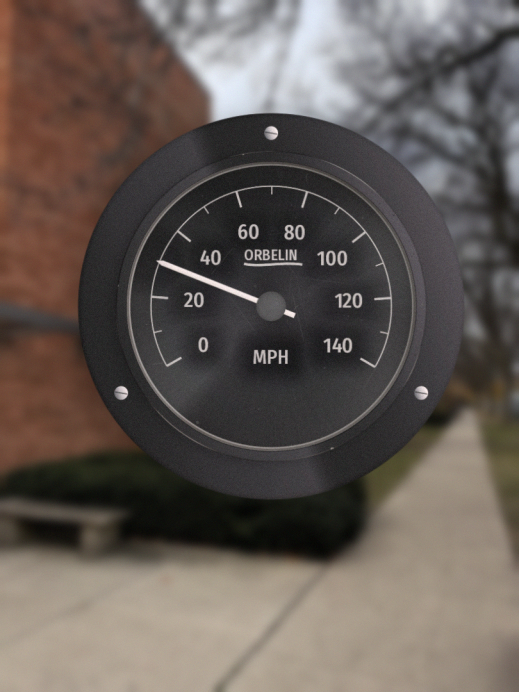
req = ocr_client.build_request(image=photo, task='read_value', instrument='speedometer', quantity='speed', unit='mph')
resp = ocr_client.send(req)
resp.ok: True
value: 30 mph
